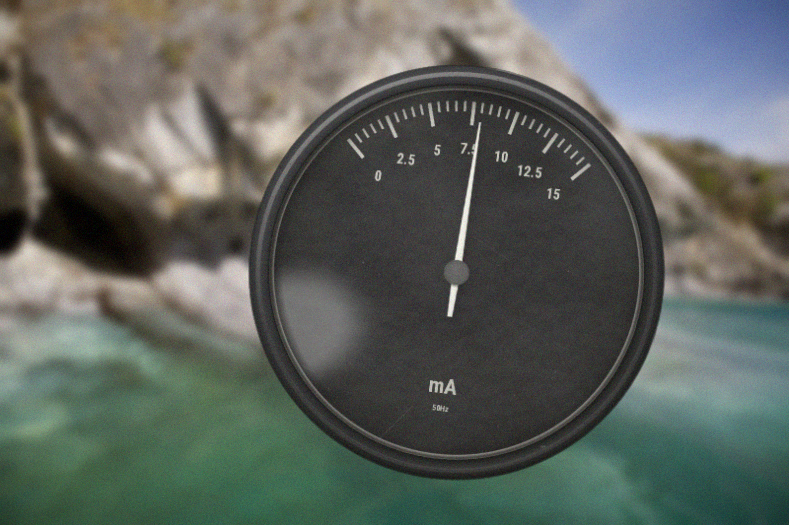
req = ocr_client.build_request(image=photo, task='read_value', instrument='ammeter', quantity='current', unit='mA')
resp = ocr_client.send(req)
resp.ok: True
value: 8 mA
